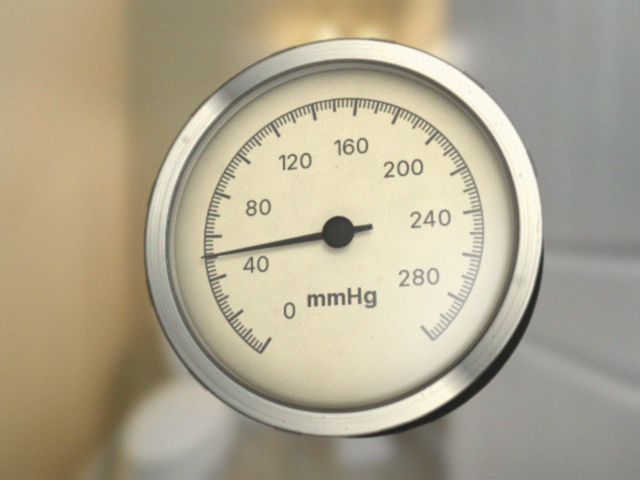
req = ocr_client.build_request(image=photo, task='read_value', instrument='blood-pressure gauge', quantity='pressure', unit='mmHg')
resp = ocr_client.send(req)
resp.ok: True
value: 50 mmHg
